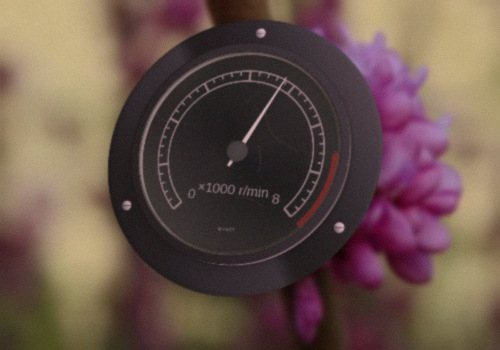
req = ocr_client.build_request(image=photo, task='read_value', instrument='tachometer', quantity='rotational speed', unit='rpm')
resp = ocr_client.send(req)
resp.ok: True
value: 4800 rpm
